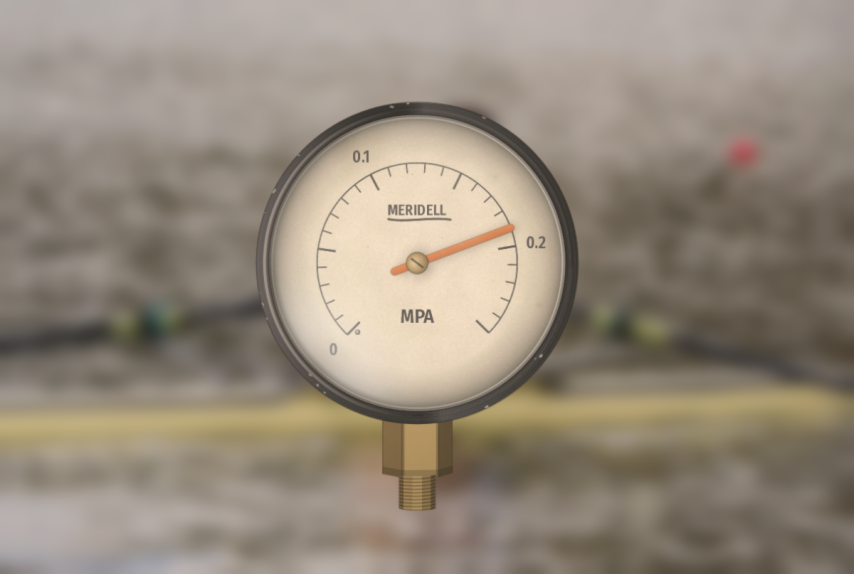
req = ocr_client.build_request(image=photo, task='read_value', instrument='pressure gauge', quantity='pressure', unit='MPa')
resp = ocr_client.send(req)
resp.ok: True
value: 0.19 MPa
